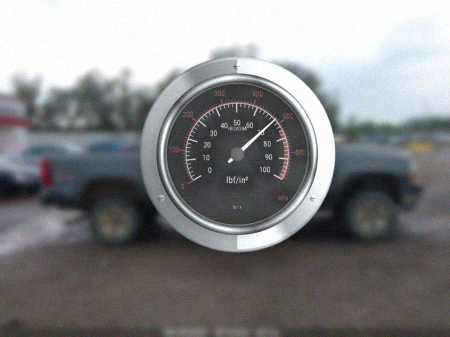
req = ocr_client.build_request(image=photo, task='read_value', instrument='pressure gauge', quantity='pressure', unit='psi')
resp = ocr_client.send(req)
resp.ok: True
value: 70 psi
